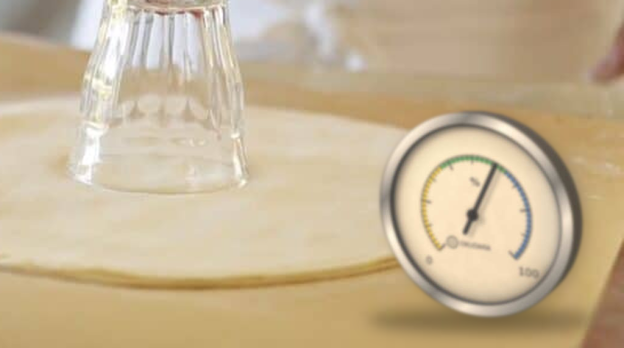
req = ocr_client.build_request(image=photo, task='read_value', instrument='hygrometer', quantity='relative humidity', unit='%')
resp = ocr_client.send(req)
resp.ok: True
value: 60 %
